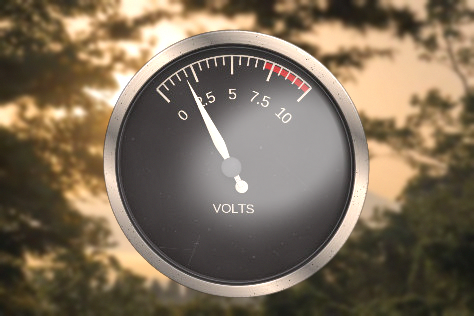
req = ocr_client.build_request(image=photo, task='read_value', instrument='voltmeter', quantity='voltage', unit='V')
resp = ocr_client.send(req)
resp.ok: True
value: 2 V
